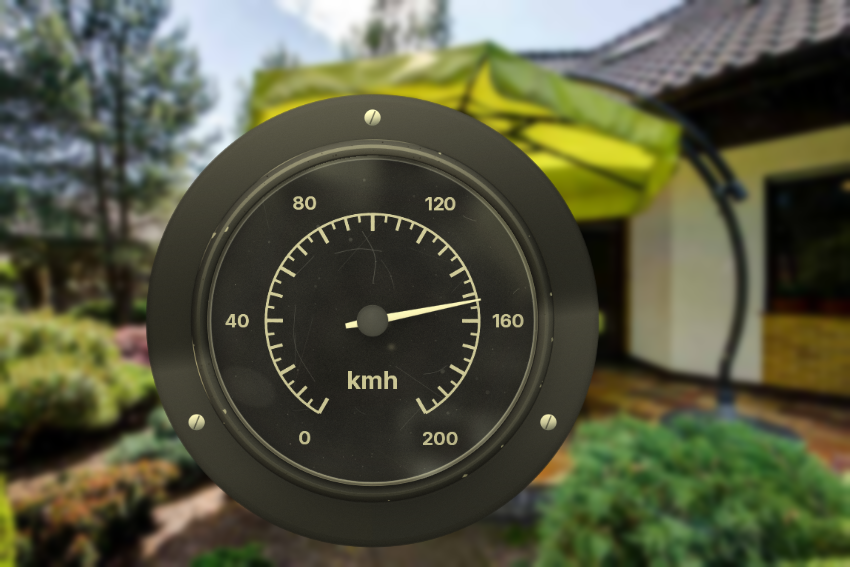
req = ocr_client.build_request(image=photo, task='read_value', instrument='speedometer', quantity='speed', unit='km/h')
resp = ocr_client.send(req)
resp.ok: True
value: 152.5 km/h
